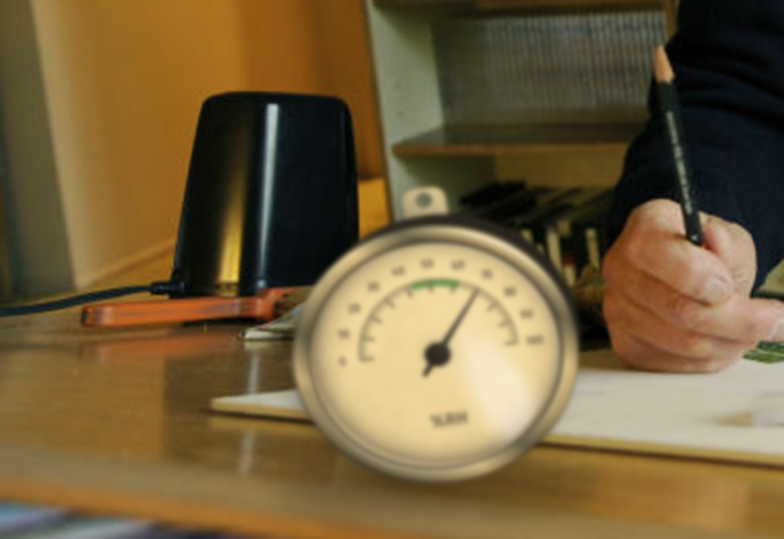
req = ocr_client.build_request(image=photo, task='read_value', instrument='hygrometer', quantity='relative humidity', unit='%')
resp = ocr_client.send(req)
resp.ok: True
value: 70 %
